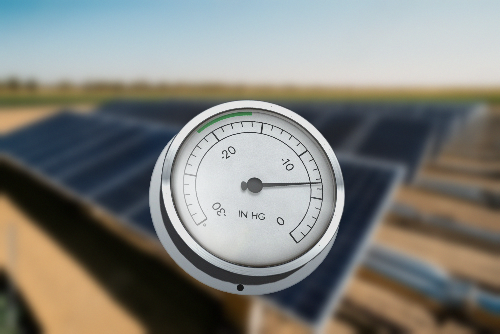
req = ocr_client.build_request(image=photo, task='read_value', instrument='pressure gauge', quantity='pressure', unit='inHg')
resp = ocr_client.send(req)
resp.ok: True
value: -6.5 inHg
